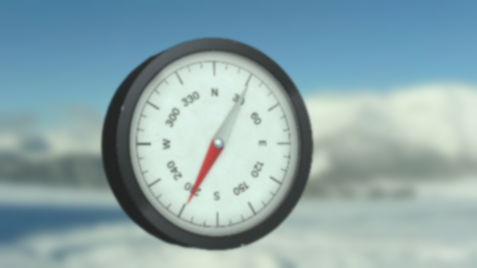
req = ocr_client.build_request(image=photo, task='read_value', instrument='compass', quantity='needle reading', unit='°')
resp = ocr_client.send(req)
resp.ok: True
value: 210 °
